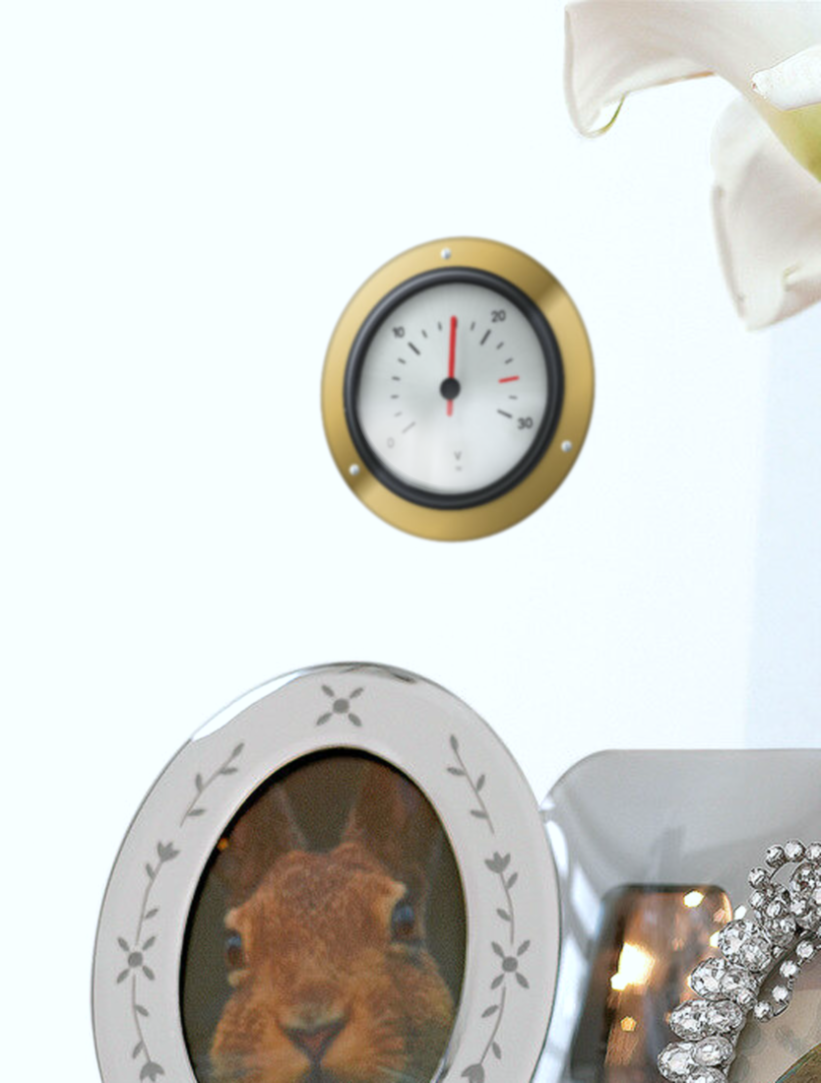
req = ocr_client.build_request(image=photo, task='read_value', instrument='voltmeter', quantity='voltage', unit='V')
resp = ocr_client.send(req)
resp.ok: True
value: 16 V
